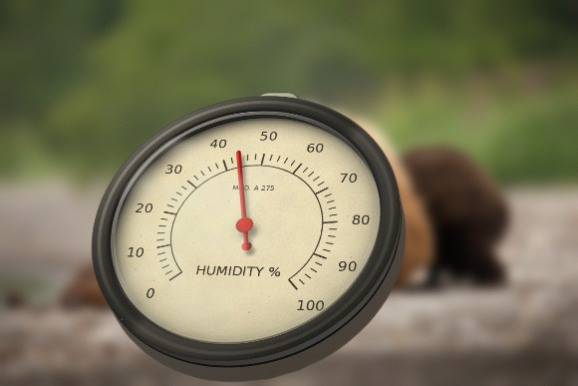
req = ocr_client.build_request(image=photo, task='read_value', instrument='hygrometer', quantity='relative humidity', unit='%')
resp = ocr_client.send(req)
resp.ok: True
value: 44 %
